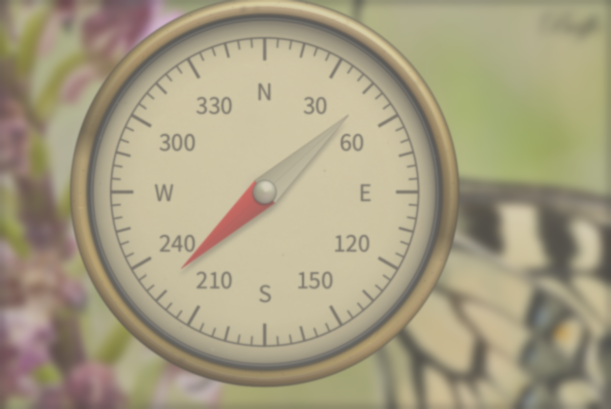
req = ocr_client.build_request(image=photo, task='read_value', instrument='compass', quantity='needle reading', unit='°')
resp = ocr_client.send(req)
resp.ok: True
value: 227.5 °
